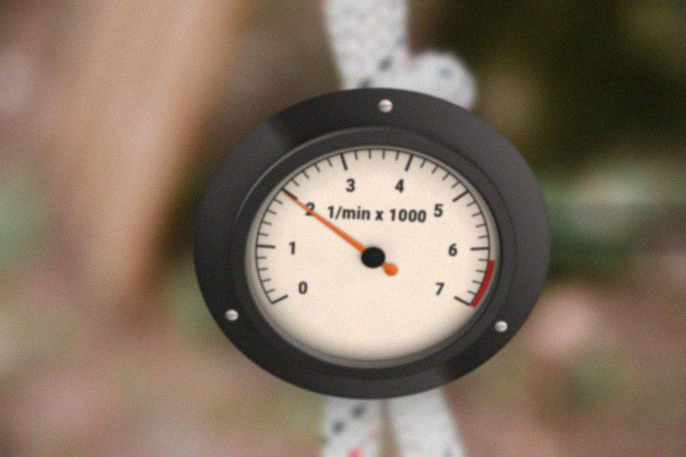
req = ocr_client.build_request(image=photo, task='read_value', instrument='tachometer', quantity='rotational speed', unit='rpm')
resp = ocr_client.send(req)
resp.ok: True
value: 2000 rpm
